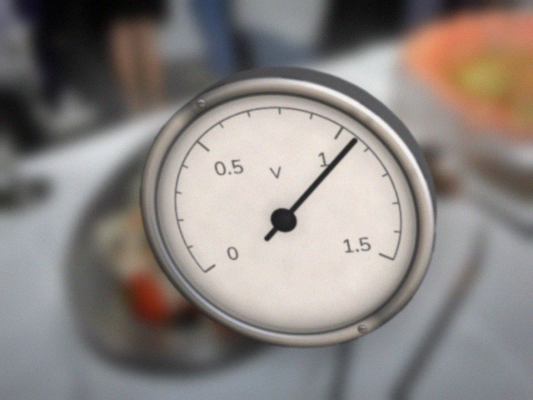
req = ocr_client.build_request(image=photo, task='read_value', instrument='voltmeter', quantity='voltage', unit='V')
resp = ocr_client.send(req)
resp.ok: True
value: 1.05 V
